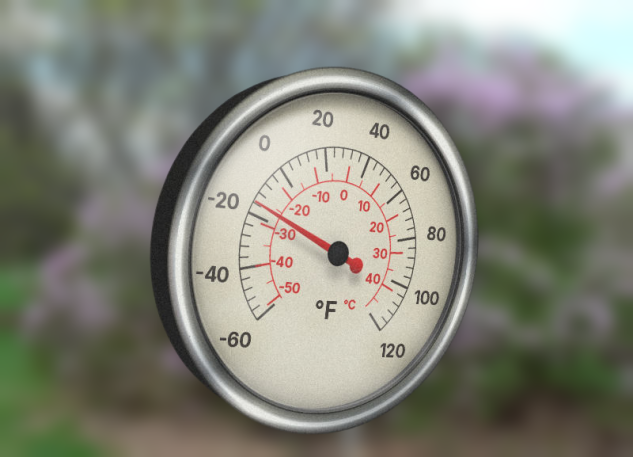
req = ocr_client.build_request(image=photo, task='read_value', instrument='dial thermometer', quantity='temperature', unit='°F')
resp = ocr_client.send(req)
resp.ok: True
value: -16 °F
